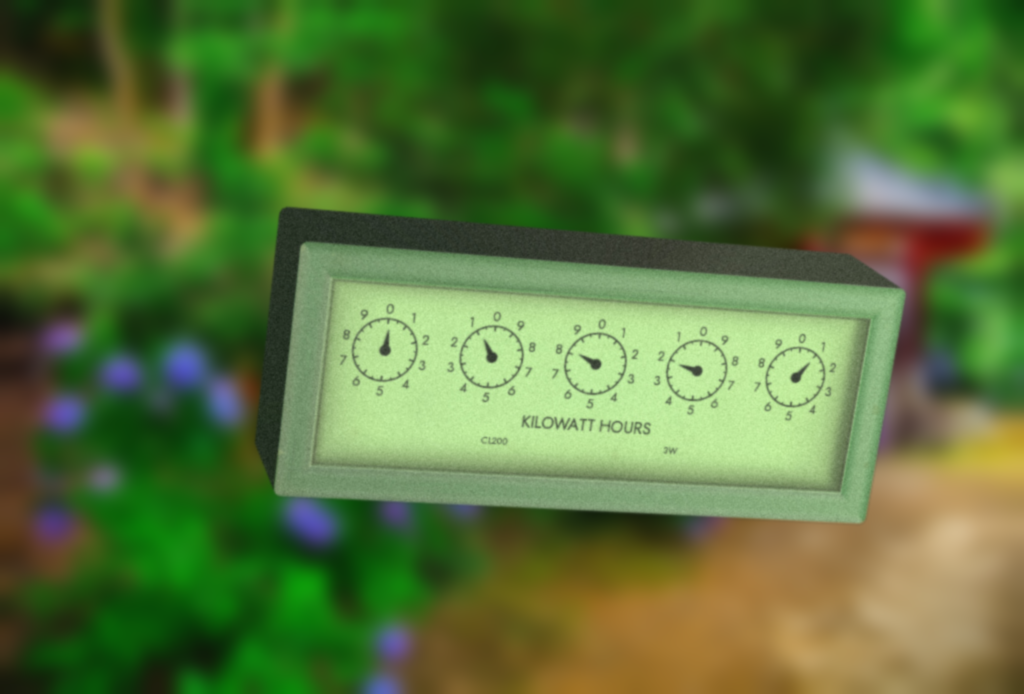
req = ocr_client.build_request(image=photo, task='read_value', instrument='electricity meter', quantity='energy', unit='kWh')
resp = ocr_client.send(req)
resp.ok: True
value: 821 kWh
